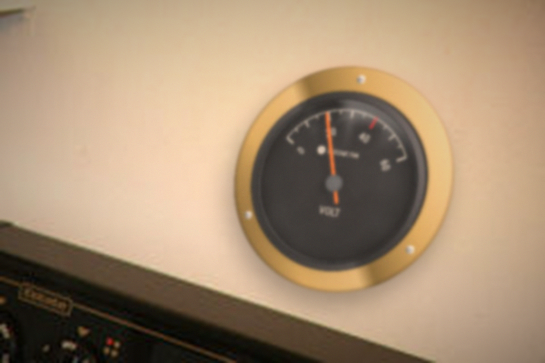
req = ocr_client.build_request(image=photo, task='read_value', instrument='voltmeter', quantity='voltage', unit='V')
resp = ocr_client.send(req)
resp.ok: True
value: 20 V
